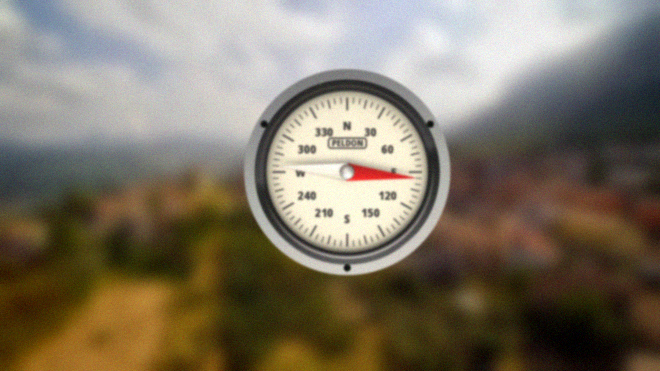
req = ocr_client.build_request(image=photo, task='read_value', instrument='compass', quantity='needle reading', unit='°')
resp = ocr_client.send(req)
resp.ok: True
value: 95 °
